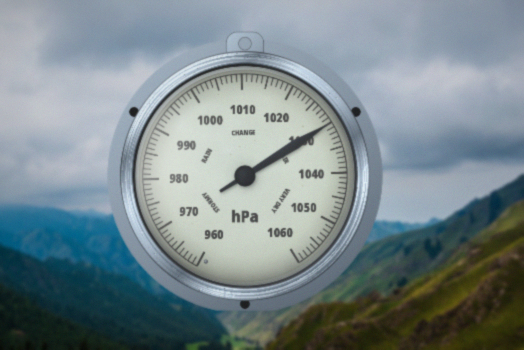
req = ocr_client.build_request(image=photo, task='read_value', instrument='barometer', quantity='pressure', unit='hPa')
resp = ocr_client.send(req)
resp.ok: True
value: 1030 hPa
